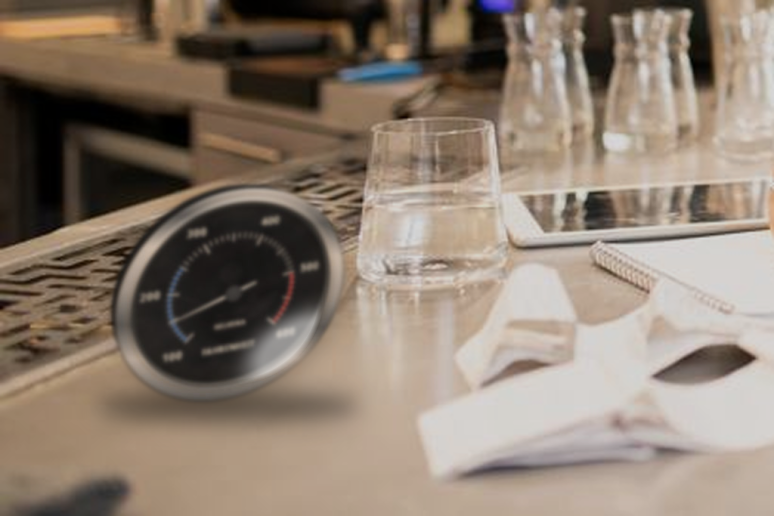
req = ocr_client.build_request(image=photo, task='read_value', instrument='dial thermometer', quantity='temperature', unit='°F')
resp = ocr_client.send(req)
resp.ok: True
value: 150 °F
